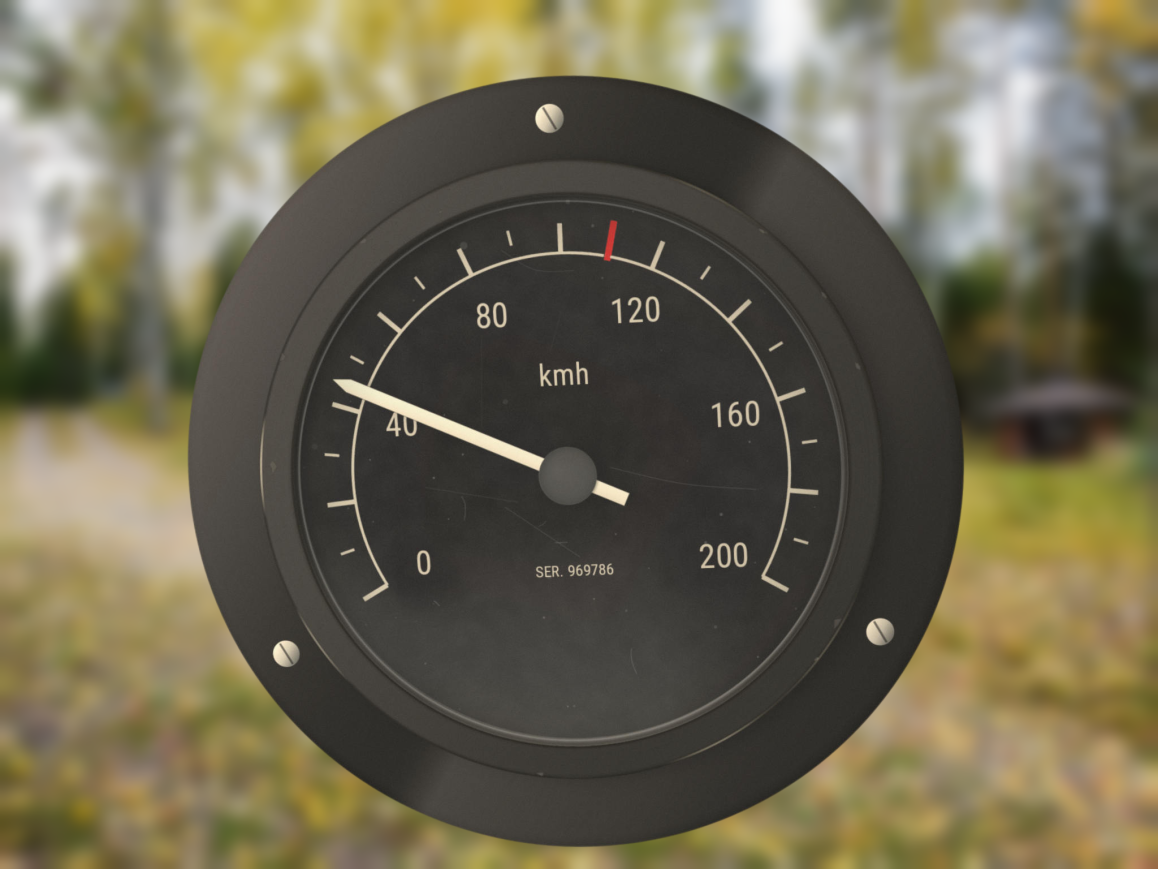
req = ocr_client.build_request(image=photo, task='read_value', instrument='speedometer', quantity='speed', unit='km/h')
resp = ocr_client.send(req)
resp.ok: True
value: 45 km/h
